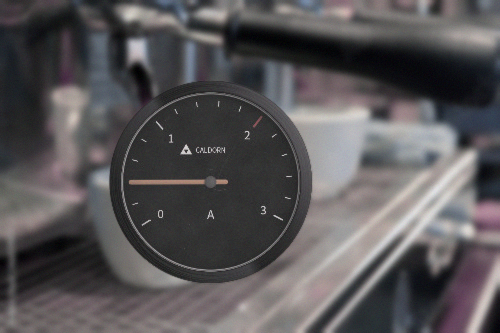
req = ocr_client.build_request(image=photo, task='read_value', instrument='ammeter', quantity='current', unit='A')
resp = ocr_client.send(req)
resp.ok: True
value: 0.4 A
